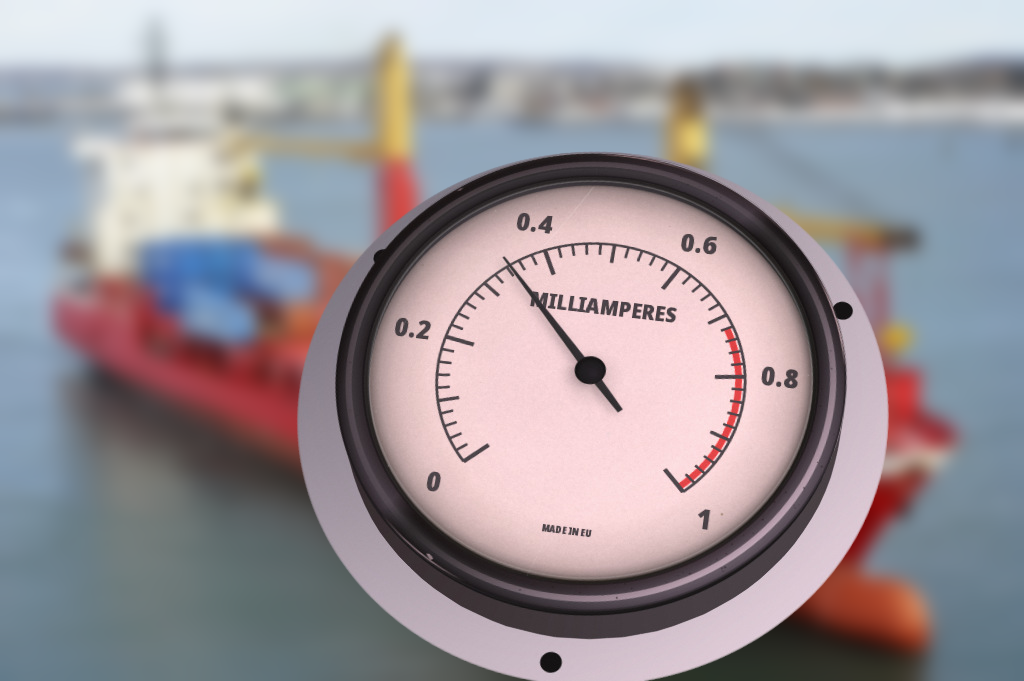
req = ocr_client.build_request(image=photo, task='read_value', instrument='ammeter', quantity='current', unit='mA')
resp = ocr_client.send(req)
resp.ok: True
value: 0.34 mA
